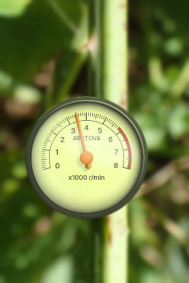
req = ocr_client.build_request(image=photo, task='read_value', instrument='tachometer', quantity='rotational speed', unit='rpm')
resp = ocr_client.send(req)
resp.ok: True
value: 3500 rpm
